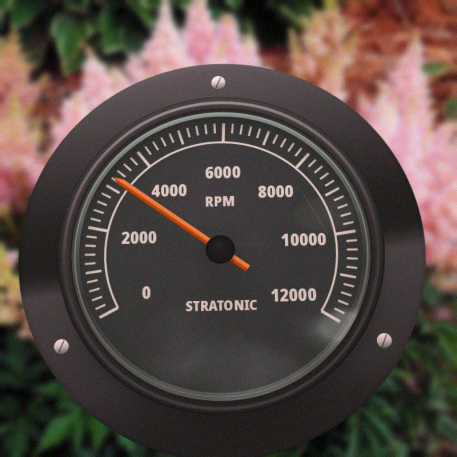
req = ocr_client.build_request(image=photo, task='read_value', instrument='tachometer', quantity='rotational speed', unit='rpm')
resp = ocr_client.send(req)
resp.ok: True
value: 3200 rpm
